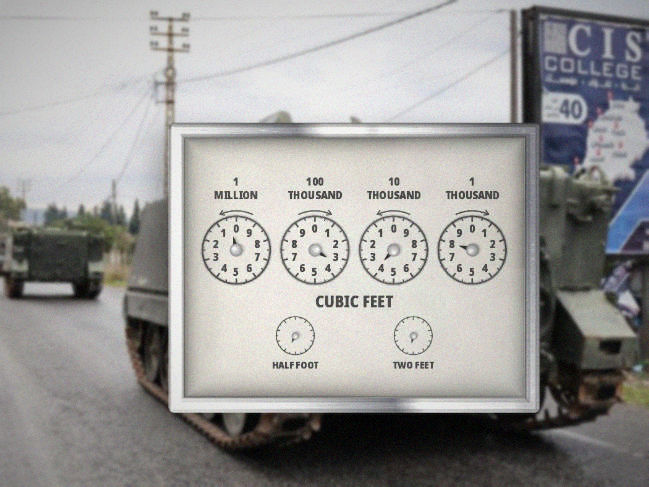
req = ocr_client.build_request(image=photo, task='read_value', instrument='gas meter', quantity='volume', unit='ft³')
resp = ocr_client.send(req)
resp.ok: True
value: 33800 ft³
